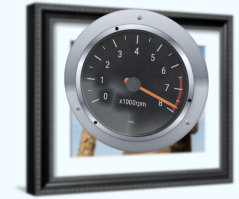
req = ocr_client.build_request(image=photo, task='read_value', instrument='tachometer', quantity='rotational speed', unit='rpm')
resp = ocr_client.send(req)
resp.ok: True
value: 7750 rpm
